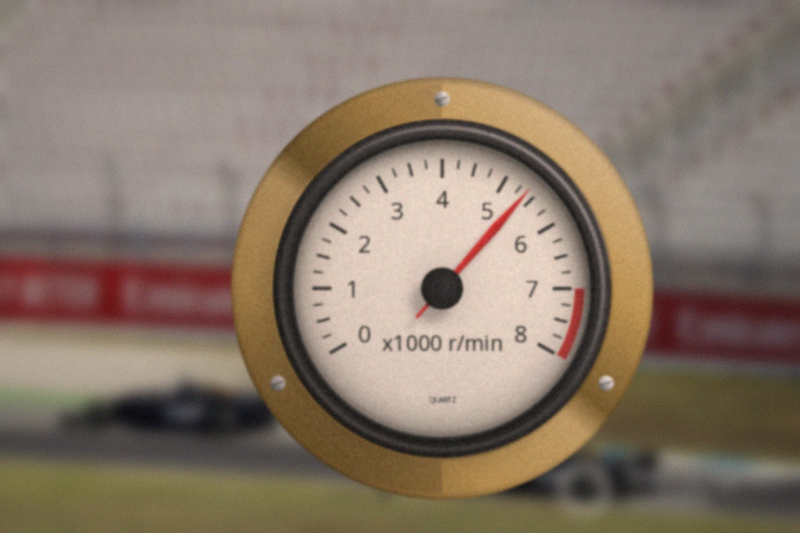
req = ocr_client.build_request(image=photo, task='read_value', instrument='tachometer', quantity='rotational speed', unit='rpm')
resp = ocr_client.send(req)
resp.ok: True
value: 5375 rpm
